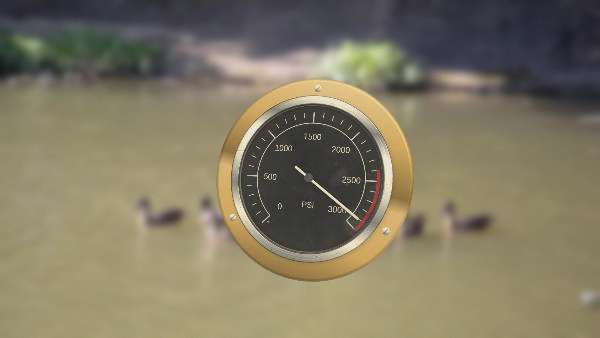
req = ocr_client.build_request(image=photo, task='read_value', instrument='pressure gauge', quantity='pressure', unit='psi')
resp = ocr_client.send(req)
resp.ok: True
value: 2900 psi
